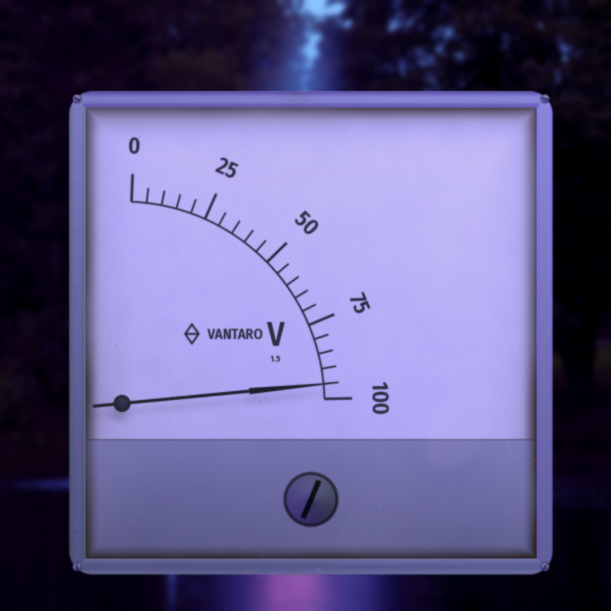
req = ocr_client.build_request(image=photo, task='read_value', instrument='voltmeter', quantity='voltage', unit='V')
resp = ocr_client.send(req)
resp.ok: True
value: 95 V
